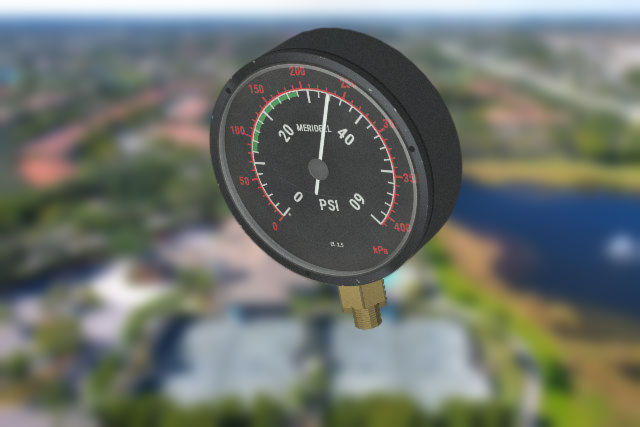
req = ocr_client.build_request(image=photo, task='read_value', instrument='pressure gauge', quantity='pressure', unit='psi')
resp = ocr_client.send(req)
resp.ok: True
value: 34 psi
